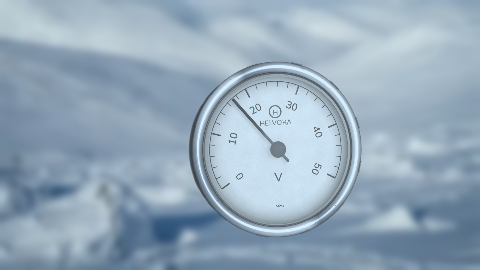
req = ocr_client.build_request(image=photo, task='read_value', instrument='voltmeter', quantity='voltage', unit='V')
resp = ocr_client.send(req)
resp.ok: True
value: 17 V
